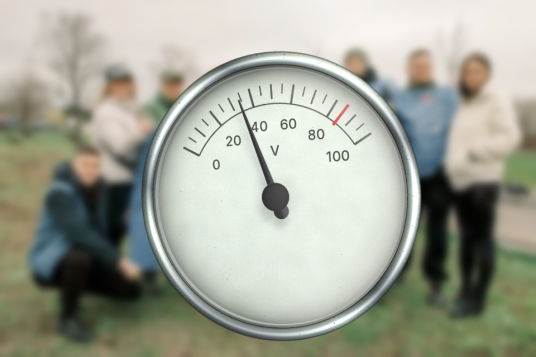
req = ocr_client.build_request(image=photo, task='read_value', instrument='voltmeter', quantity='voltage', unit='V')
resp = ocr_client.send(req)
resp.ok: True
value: 35 V
